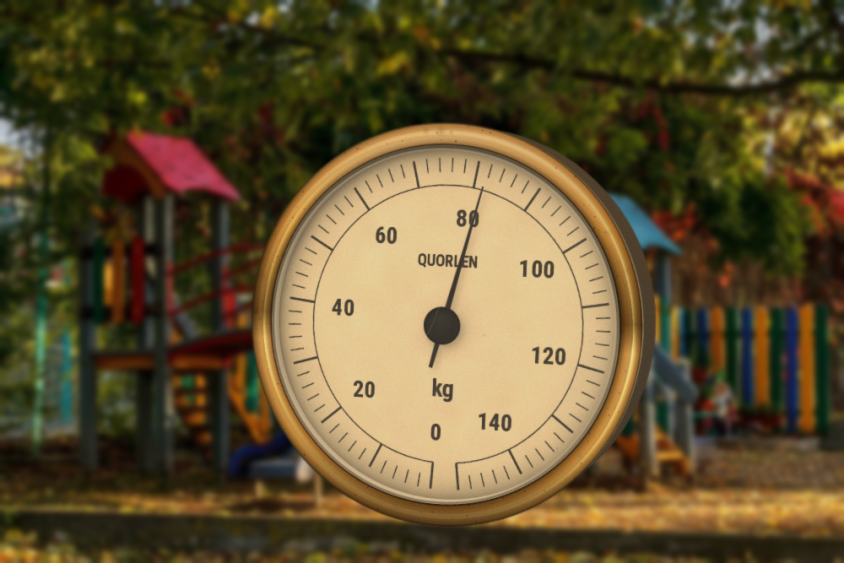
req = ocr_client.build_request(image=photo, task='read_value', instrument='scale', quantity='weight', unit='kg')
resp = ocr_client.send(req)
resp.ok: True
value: 82 kg
